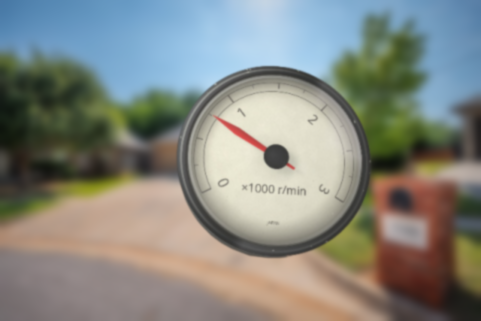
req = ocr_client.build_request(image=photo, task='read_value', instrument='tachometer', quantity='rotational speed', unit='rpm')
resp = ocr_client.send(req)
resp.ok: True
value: 750 rpm
